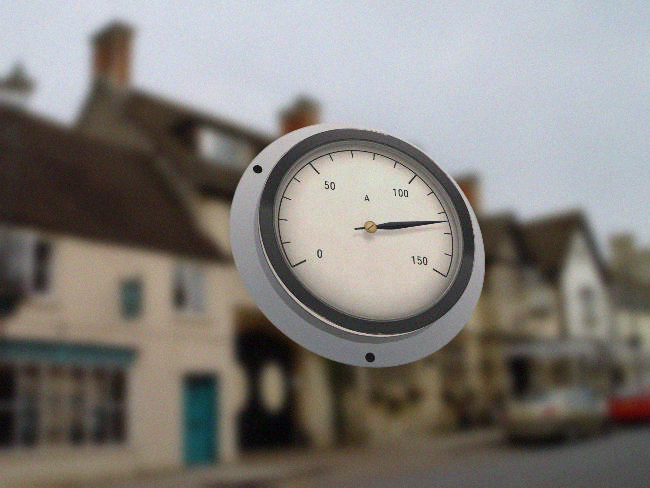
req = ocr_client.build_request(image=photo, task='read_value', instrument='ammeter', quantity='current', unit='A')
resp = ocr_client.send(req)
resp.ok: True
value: 125 A
